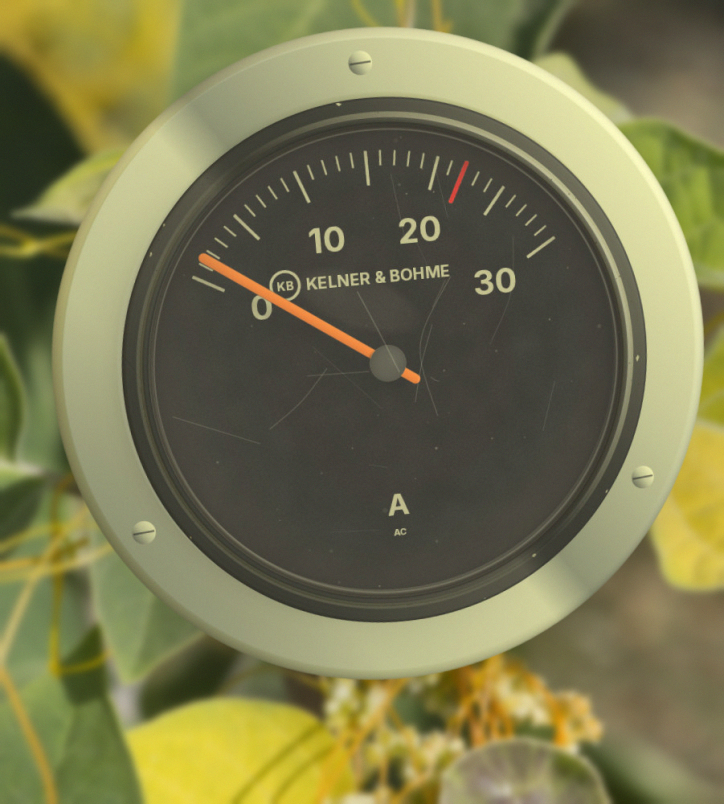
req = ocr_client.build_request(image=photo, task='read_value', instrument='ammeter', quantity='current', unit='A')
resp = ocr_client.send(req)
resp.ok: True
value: 1.5 A
